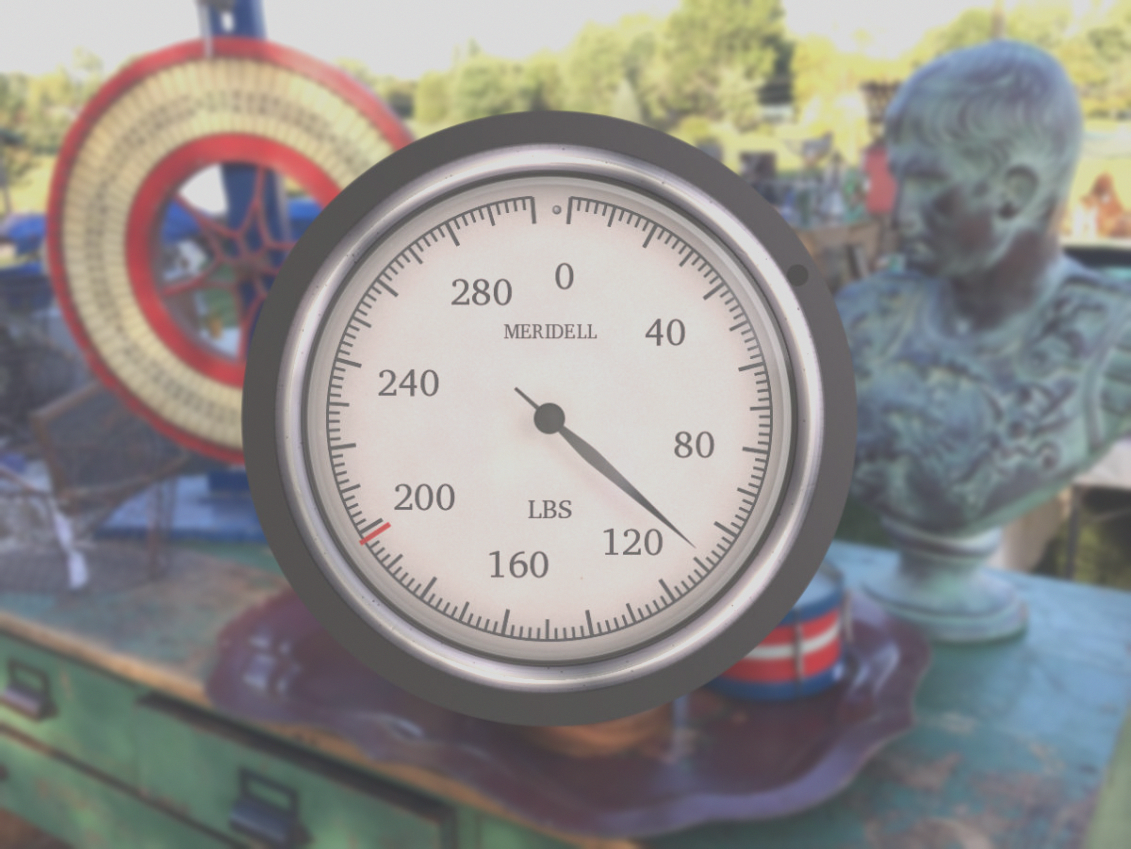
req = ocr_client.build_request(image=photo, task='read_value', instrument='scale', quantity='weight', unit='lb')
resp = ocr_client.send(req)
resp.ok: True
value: 108 lb
